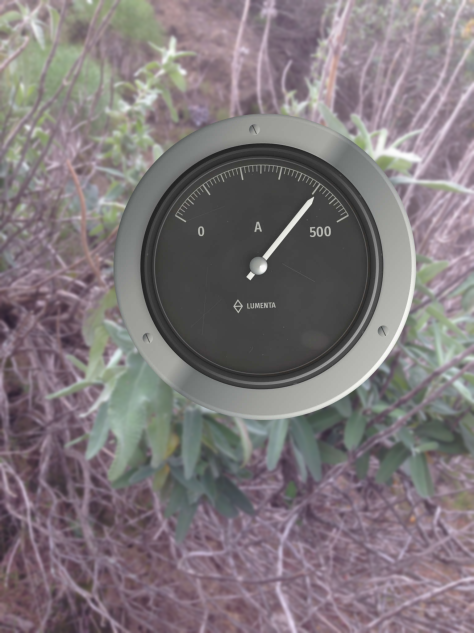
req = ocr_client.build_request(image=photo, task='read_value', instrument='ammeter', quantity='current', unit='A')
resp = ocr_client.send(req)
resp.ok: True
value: 410 A
